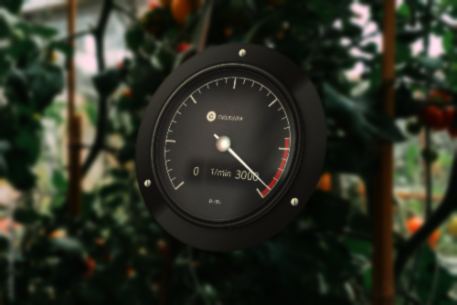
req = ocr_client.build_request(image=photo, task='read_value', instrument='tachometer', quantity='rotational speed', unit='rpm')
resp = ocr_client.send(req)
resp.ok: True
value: 2900 rpm
